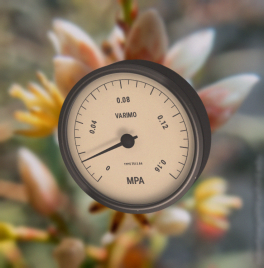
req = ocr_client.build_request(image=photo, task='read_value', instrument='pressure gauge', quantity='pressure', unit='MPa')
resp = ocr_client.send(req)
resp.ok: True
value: 0.015 MPa
